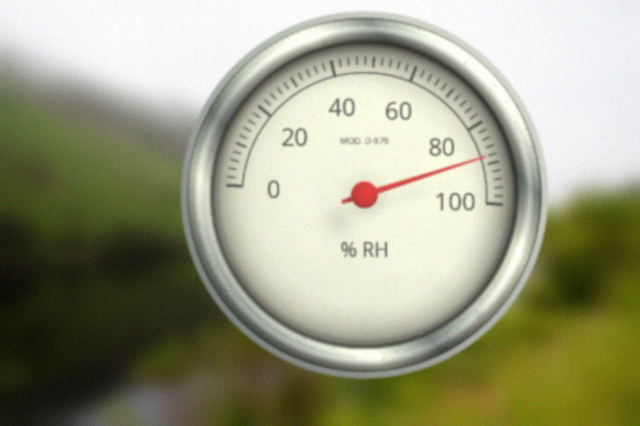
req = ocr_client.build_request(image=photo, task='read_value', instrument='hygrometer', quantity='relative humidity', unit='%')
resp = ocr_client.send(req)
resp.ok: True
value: 88 %
